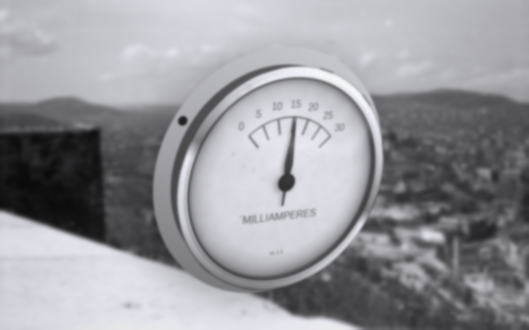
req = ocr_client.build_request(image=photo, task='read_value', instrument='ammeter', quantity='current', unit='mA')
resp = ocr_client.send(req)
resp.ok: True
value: 15 mA
